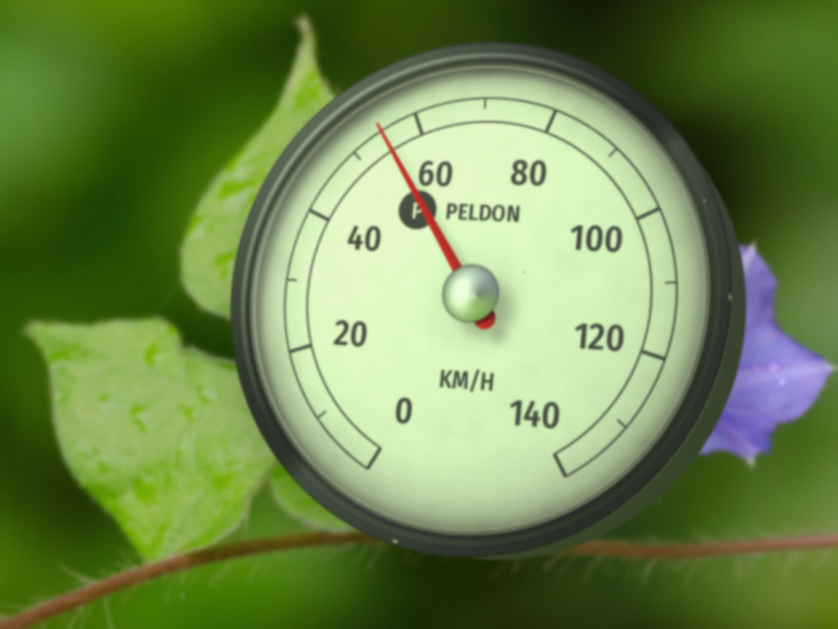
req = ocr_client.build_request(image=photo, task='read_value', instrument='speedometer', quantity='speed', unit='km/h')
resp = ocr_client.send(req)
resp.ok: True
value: 55 km/h
